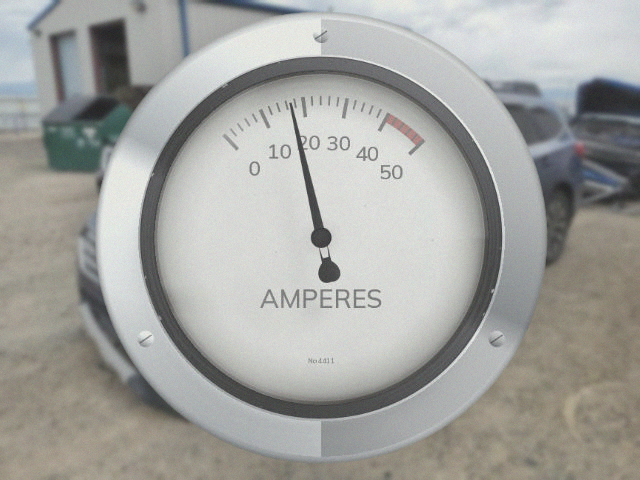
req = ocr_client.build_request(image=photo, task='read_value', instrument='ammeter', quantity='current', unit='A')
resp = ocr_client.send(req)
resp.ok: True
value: 17 A
